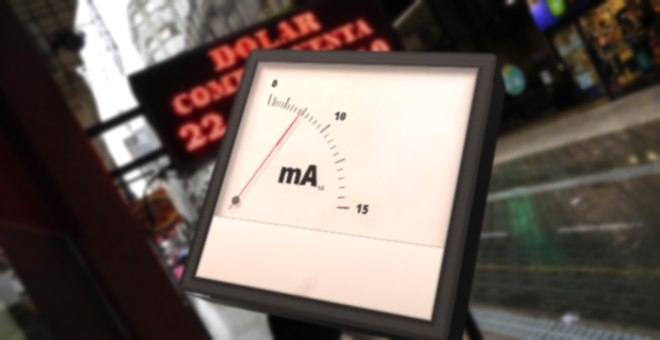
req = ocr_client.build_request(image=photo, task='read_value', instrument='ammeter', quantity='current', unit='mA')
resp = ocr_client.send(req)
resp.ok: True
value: 7.5 mA
